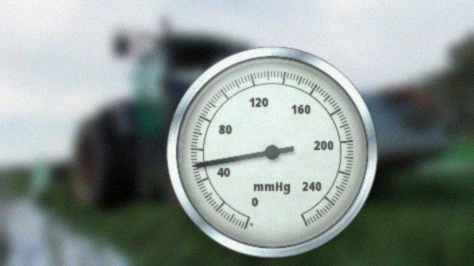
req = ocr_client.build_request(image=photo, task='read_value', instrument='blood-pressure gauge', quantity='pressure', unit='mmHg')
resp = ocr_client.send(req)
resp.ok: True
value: 50 mmHg
